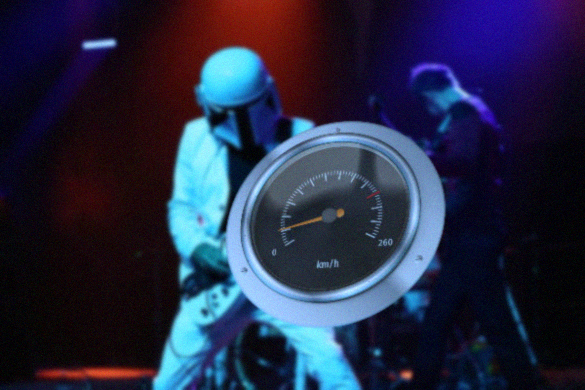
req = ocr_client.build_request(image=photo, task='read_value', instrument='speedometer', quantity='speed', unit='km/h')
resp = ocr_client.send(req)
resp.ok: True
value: 20 km/h
